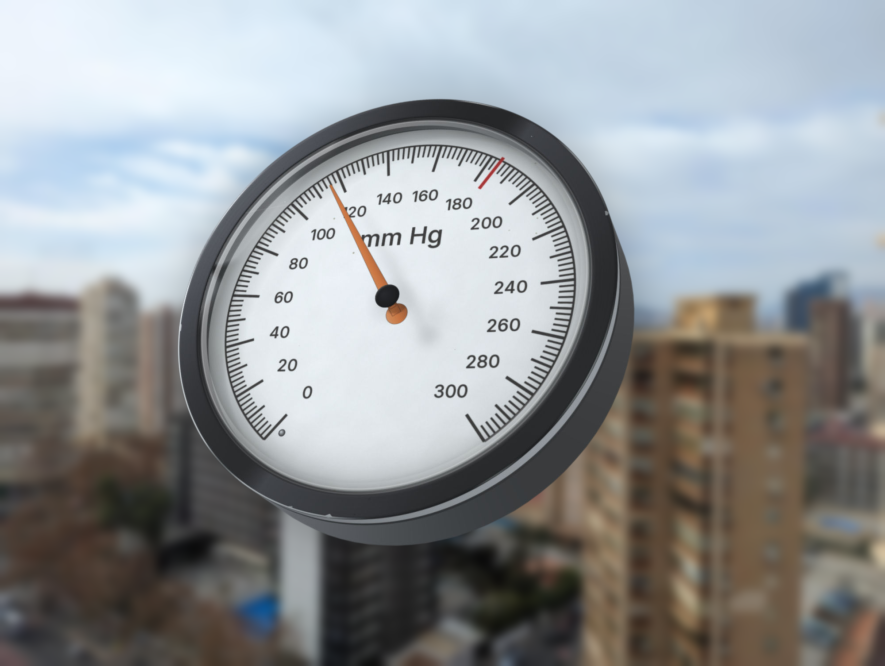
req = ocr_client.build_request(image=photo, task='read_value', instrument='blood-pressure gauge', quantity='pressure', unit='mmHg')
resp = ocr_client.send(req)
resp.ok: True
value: 116 mmHg
